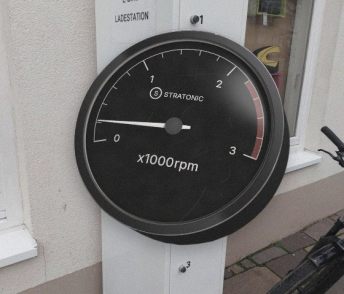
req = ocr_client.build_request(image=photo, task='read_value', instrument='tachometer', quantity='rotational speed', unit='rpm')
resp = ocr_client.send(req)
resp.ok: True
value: 200 rpm
